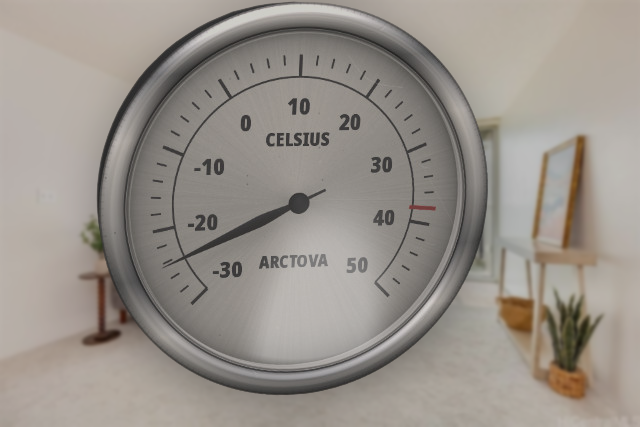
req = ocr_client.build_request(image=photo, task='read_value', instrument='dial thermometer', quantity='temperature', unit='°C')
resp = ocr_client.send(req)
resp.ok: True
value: -24 °C
